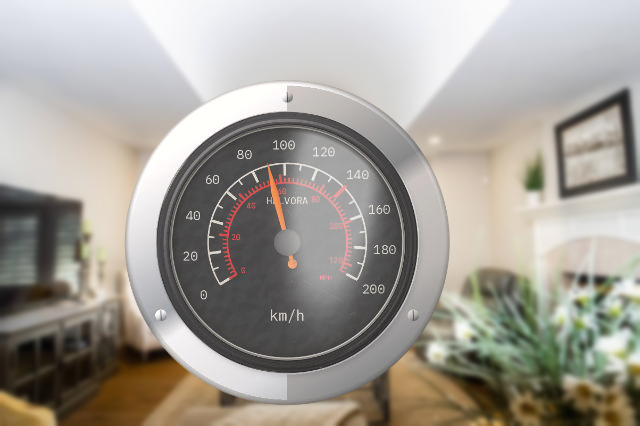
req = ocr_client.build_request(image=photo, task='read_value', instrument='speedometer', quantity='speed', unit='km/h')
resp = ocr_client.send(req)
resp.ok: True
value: 90 km/h
